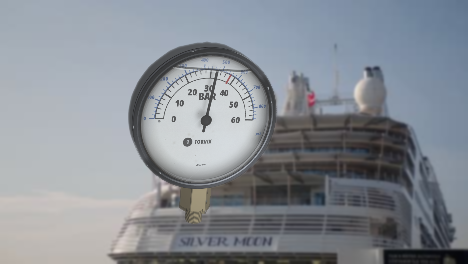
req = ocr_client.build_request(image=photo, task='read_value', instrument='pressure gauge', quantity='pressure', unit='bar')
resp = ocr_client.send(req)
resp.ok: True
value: 32 bar
